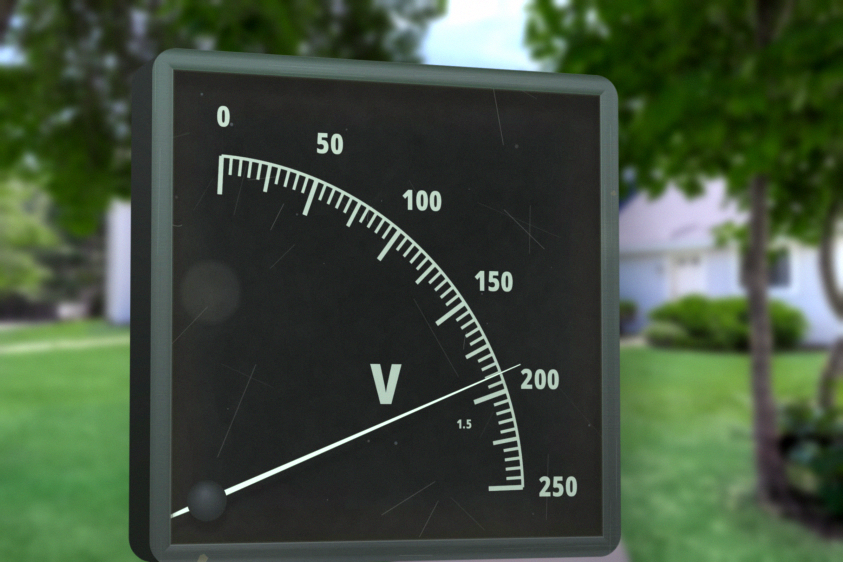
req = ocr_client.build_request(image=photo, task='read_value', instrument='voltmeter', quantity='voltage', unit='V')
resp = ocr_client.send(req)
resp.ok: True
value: 190 V
